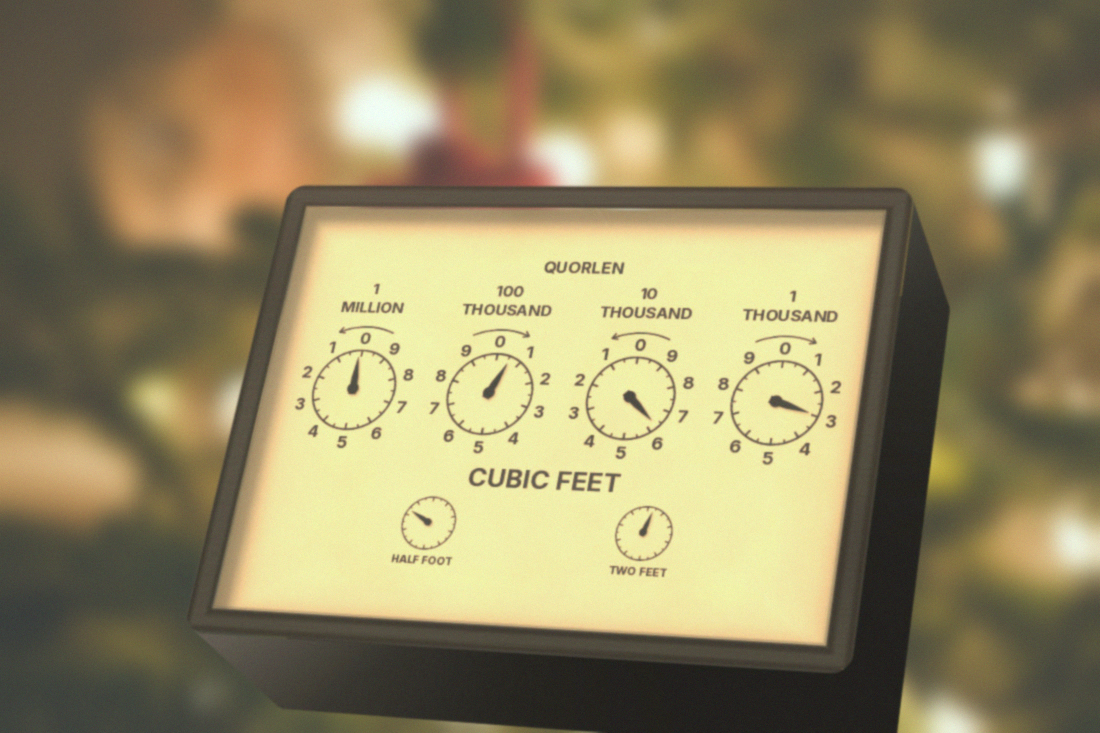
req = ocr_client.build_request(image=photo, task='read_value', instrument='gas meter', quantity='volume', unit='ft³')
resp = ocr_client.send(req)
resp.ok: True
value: 6300 ft³
